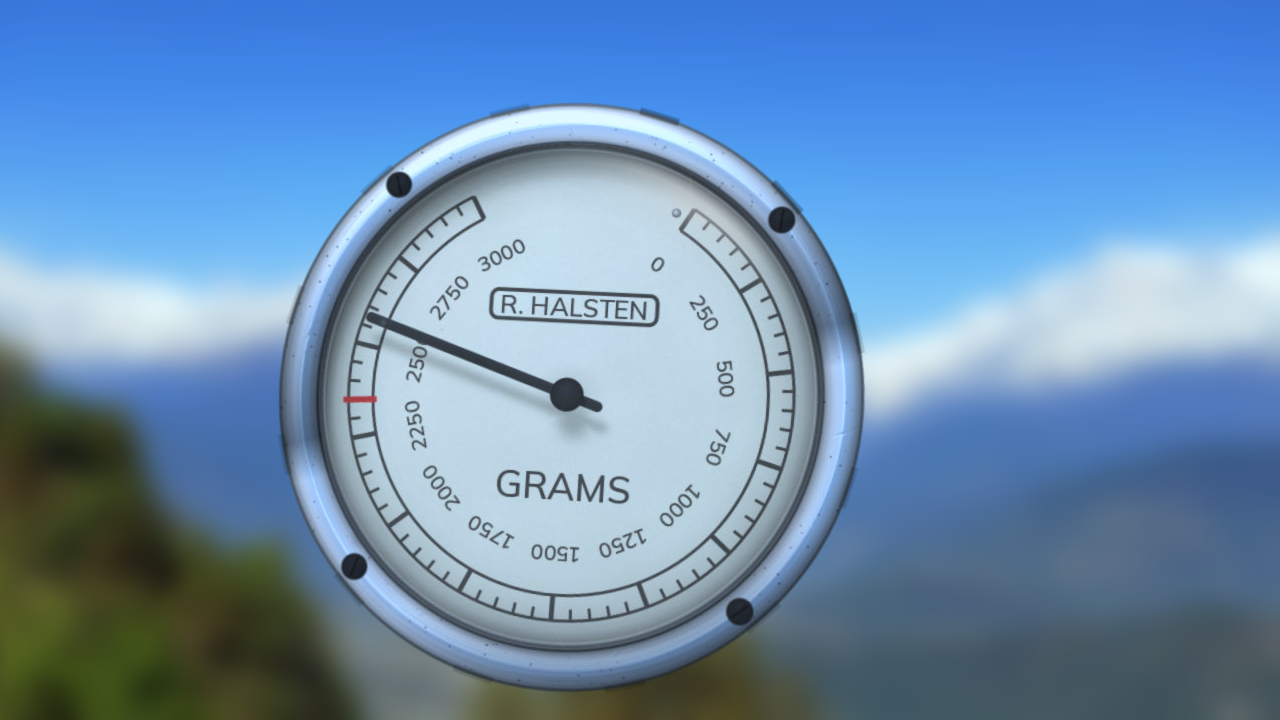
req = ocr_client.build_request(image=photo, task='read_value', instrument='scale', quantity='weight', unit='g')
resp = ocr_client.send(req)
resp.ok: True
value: 2575 g
